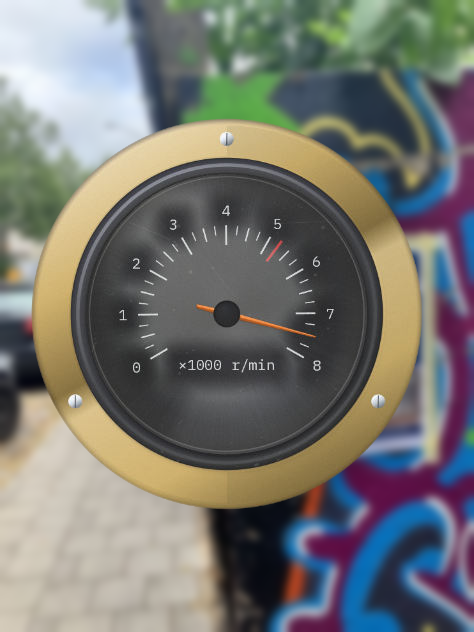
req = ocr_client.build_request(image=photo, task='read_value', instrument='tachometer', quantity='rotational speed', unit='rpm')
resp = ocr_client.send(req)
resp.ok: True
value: 7500 rpm
